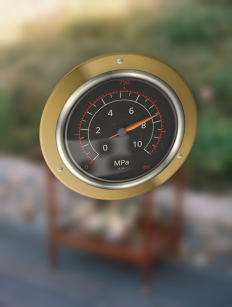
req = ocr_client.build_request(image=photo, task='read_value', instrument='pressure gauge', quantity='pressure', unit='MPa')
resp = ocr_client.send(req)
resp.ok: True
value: 7.5 MPa
